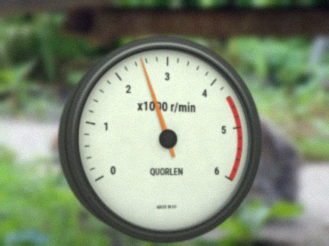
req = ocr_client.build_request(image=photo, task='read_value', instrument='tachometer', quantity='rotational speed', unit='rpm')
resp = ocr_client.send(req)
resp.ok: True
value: 2500 rpm
